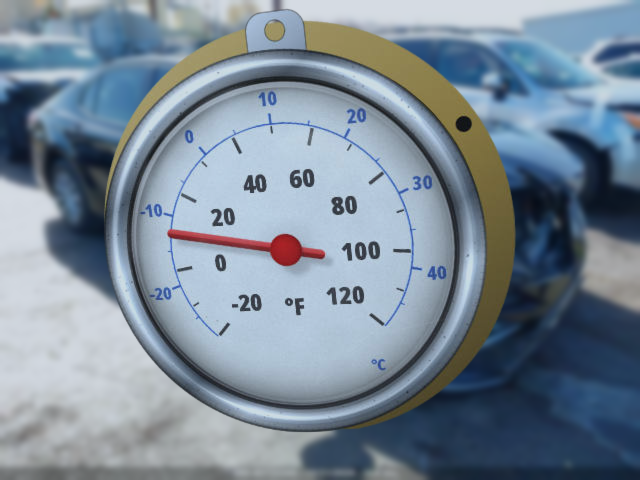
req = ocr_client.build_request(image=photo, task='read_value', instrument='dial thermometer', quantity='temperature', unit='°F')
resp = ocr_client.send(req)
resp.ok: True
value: 10 °F
